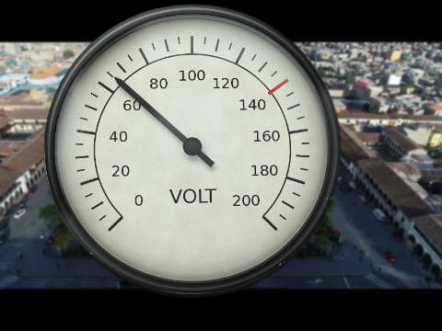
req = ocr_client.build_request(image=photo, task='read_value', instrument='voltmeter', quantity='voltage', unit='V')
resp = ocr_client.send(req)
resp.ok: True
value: 65 V
